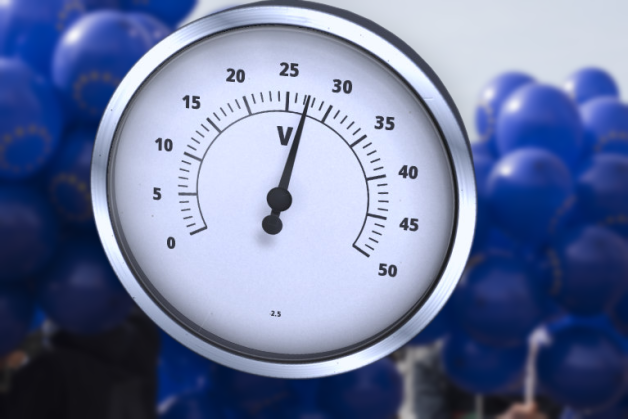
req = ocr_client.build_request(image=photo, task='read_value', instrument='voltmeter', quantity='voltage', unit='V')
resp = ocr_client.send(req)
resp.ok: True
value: 27.5 V
